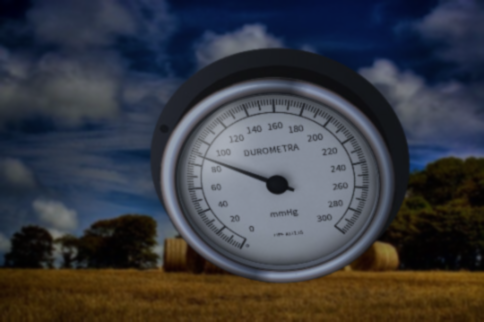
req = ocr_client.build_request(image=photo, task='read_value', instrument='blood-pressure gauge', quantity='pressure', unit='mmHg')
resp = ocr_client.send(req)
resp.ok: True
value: 90 mmHg
